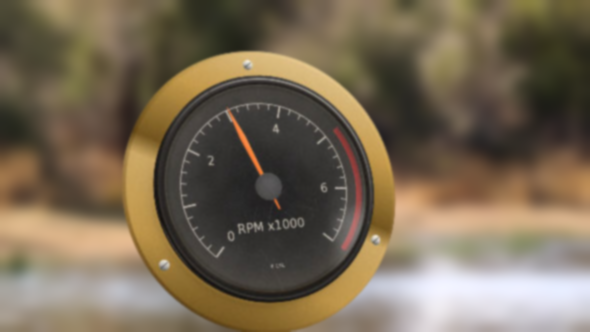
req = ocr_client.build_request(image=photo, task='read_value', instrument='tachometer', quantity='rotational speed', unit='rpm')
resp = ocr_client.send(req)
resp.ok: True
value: 3000 rpm
